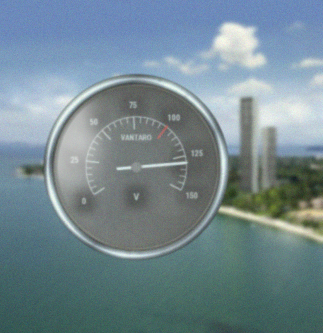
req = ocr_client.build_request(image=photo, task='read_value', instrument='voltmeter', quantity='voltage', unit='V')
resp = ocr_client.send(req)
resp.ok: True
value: 130 V
